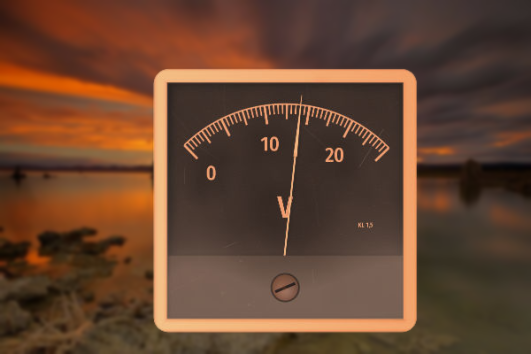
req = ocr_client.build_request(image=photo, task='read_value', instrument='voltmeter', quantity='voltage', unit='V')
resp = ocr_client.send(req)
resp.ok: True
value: 14 V
